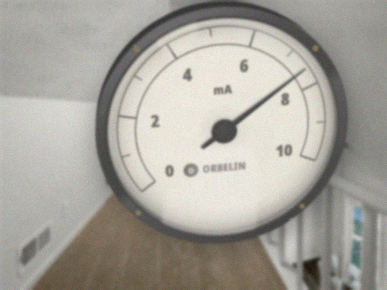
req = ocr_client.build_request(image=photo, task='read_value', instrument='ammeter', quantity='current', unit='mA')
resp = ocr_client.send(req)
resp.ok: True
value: 7.5 mA
